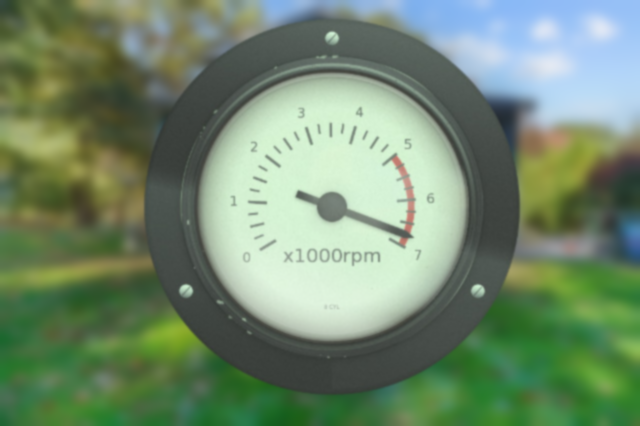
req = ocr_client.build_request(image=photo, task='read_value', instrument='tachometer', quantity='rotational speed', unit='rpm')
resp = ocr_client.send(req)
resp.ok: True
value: 6750 rpm
